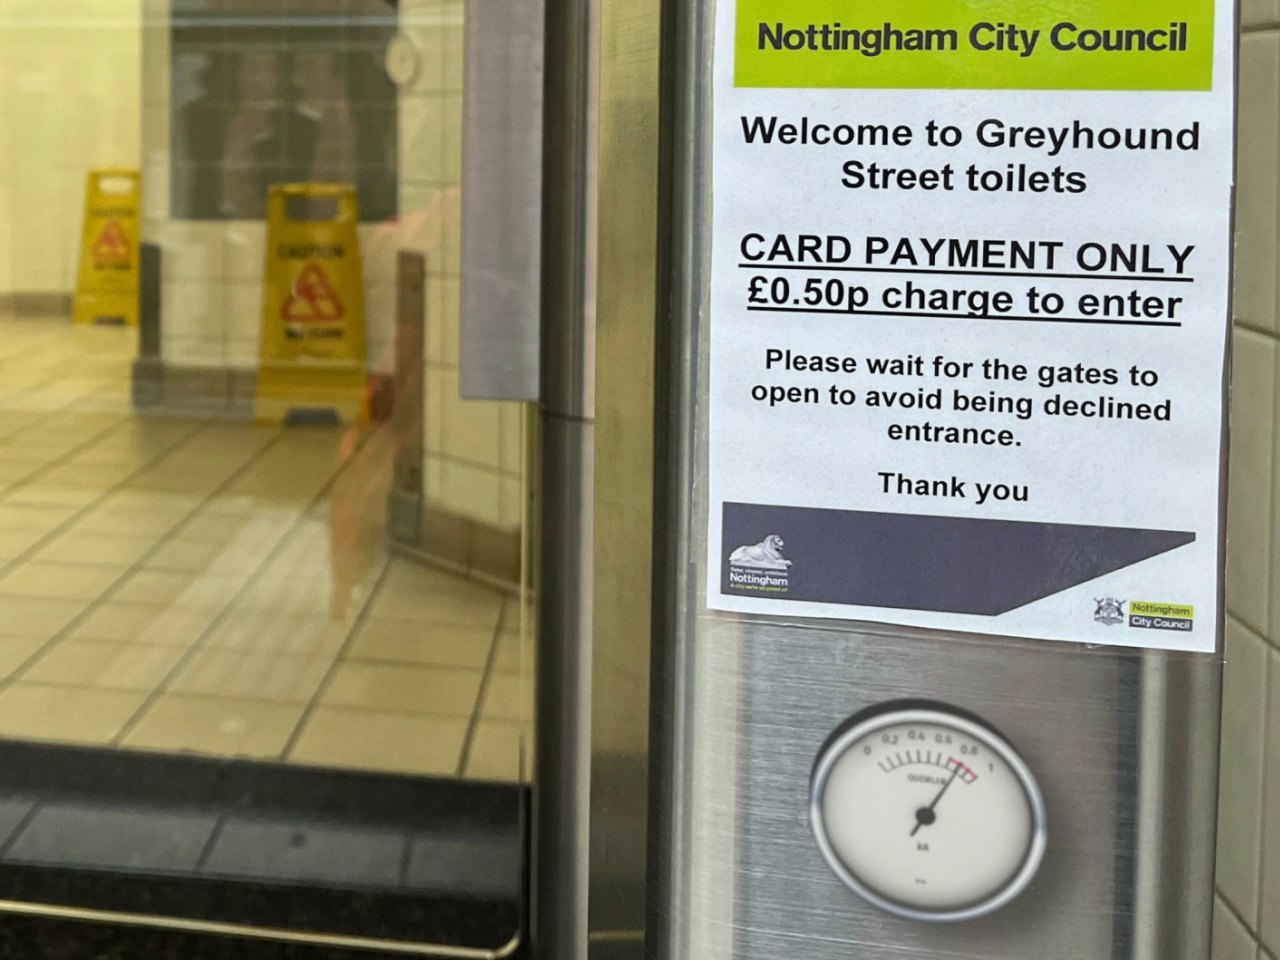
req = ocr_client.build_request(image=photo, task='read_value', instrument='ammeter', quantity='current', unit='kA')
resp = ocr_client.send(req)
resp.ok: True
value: 0.8 kA
